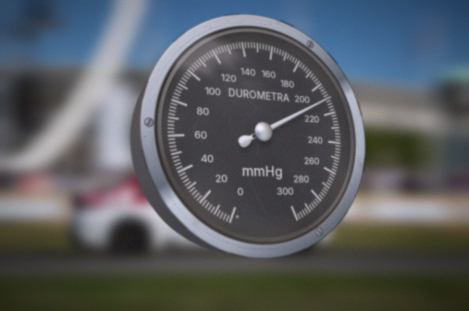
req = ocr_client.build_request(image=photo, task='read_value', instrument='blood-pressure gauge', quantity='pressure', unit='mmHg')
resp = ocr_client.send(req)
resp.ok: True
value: 210 mmHg
